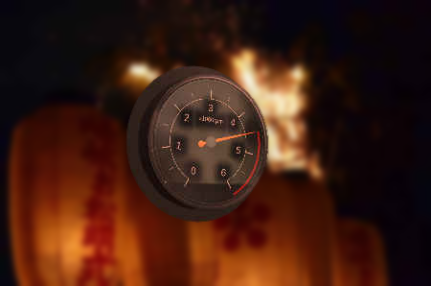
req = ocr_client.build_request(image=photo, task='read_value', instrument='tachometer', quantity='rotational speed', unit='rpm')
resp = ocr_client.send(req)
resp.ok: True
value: 4500 rpm
